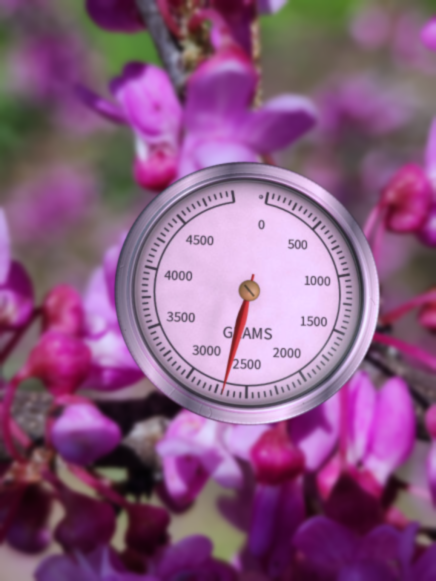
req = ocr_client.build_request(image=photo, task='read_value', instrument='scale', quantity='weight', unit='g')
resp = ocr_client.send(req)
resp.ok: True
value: 2700 g
